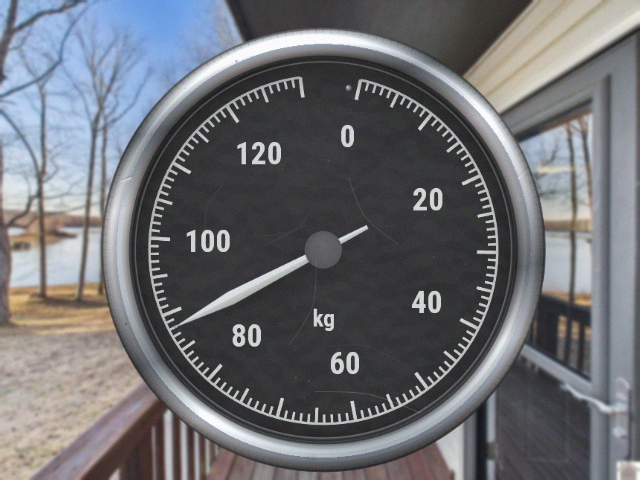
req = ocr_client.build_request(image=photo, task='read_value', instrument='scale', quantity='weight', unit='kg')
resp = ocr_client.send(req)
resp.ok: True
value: 88 kg
